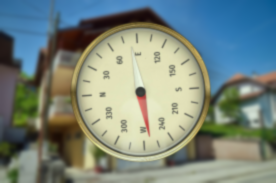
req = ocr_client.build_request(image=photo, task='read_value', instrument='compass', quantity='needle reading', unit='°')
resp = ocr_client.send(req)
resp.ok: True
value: 262.5 °
